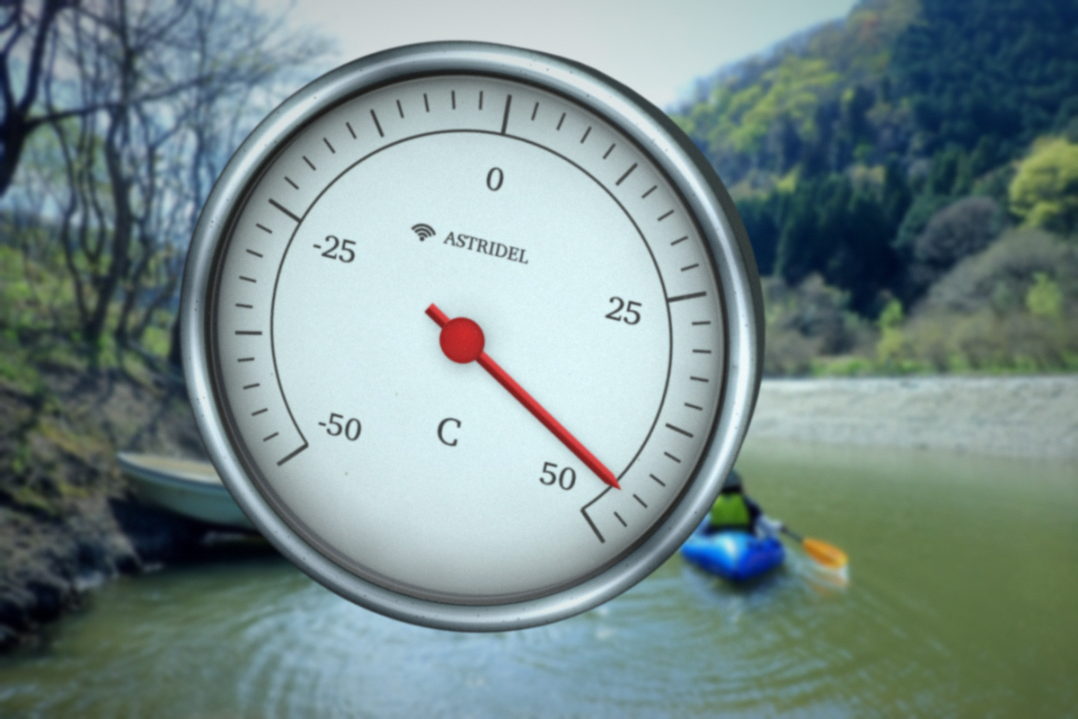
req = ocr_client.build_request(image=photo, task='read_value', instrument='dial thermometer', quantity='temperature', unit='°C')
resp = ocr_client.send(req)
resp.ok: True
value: 45 °C
